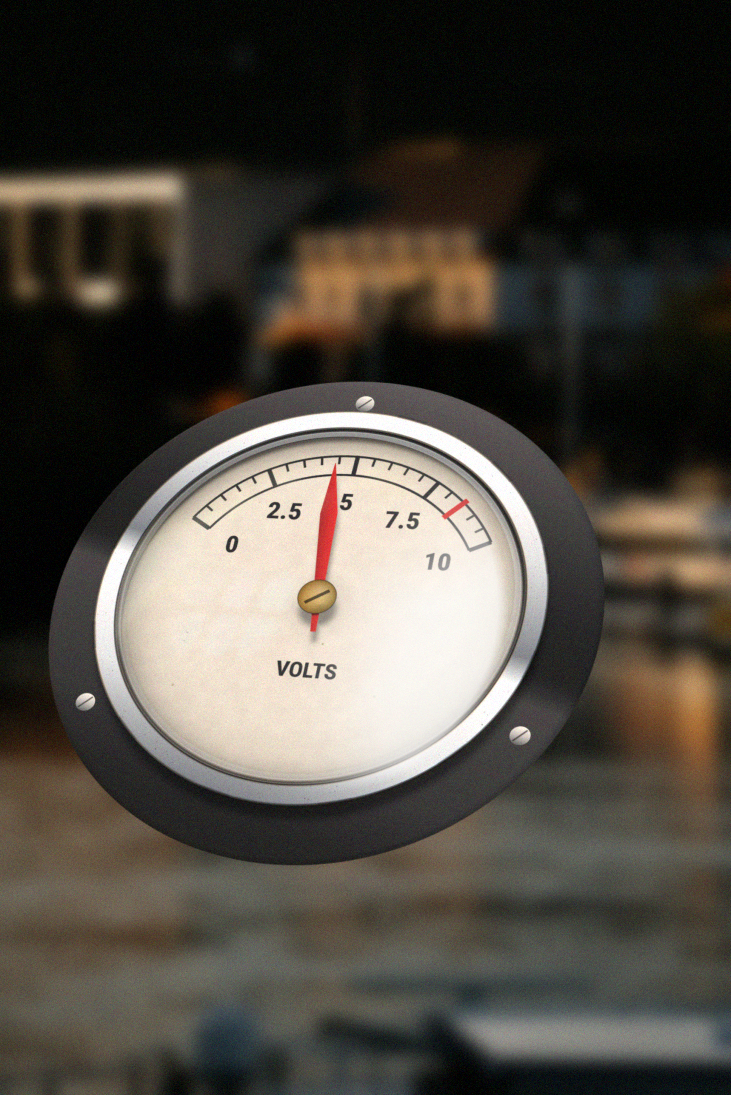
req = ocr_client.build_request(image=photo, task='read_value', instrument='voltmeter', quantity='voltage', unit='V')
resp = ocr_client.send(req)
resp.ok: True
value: 4.5 V
